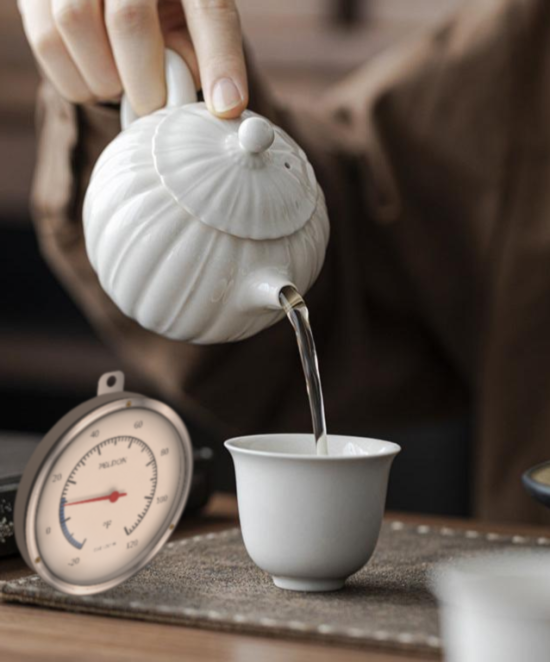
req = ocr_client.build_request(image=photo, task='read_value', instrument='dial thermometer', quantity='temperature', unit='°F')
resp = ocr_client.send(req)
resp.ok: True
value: 10 °F
